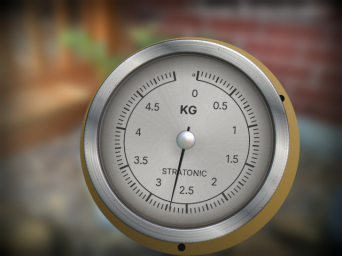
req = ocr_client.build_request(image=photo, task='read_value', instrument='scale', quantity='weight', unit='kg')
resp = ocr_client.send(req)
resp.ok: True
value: 2.7 kg
